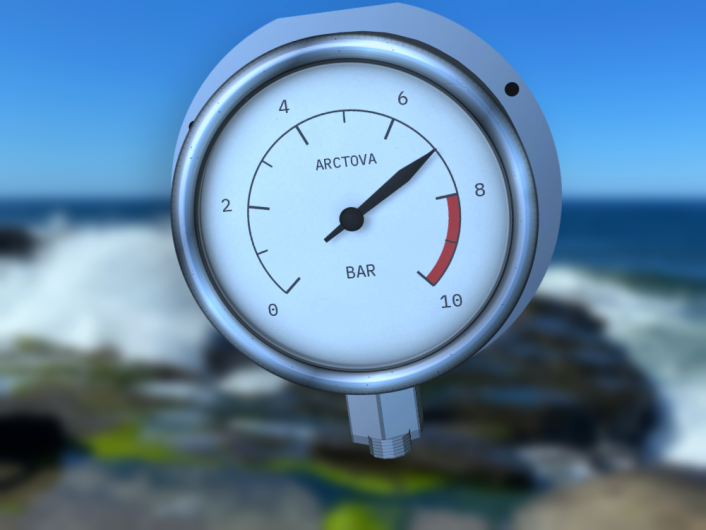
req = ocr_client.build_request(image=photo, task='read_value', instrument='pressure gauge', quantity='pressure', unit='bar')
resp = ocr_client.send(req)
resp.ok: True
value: 7 bar
